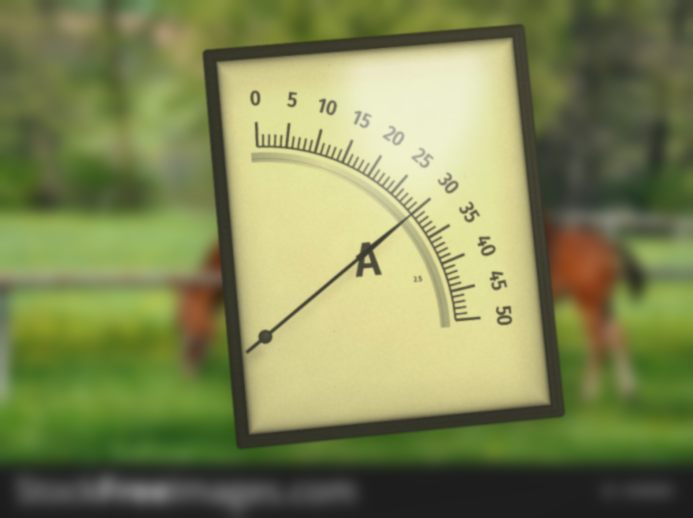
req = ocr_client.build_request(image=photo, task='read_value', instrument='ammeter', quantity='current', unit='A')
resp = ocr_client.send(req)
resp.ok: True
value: 30 A
